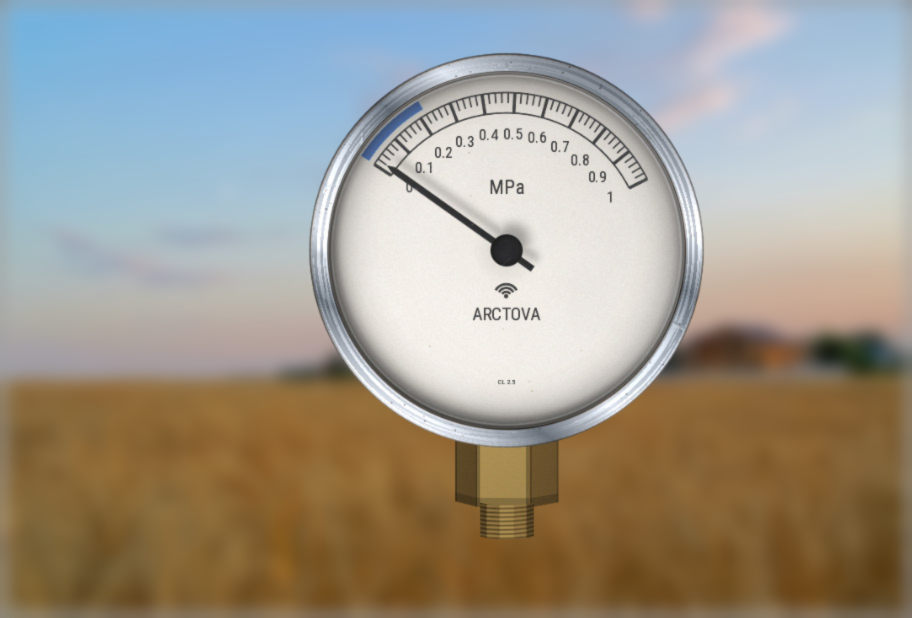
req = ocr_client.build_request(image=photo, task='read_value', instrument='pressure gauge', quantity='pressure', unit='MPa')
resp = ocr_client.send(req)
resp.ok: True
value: 0.02 MPa
